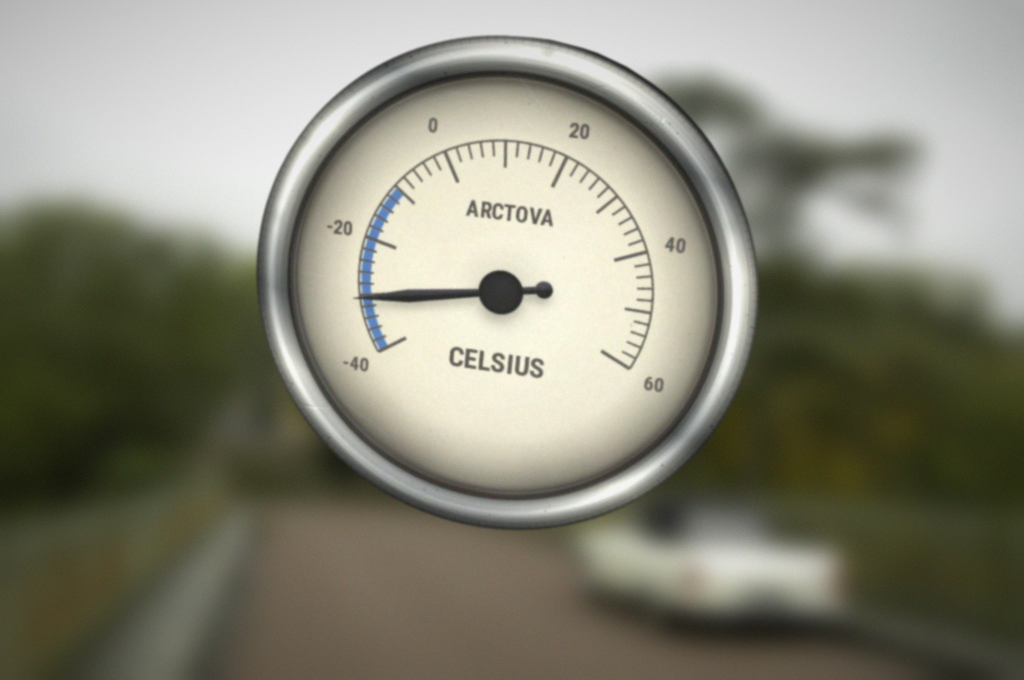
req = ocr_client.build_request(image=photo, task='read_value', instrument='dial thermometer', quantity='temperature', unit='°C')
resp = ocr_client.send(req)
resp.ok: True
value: -30 °C
